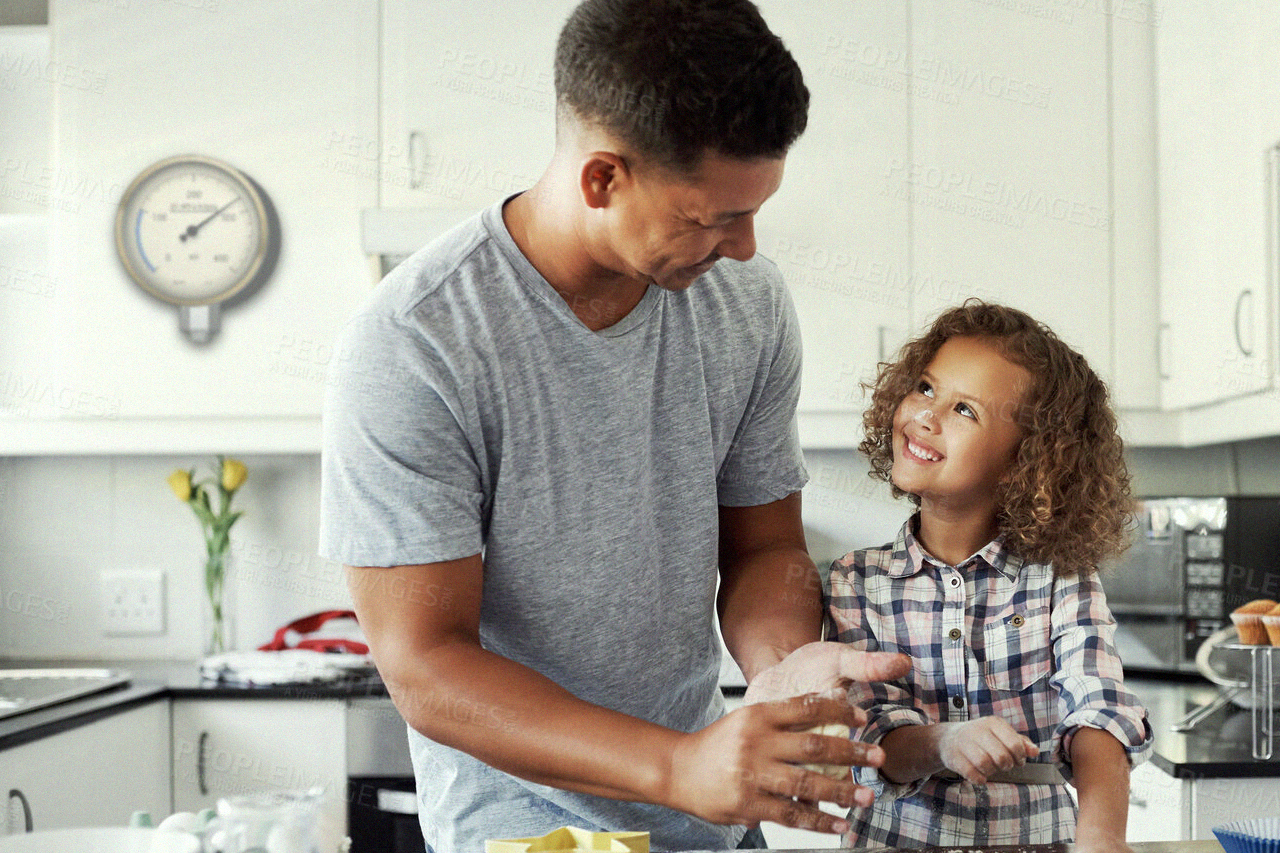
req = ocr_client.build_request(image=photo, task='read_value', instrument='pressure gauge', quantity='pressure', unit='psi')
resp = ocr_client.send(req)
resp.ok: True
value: 280 psi
